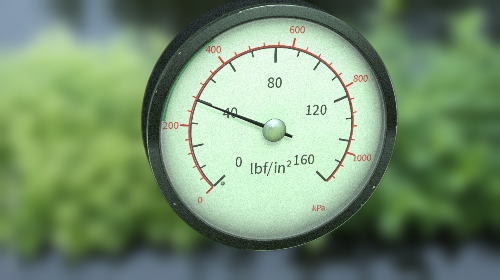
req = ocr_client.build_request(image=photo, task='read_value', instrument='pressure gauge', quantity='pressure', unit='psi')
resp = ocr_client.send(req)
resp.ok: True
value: 40 psi
